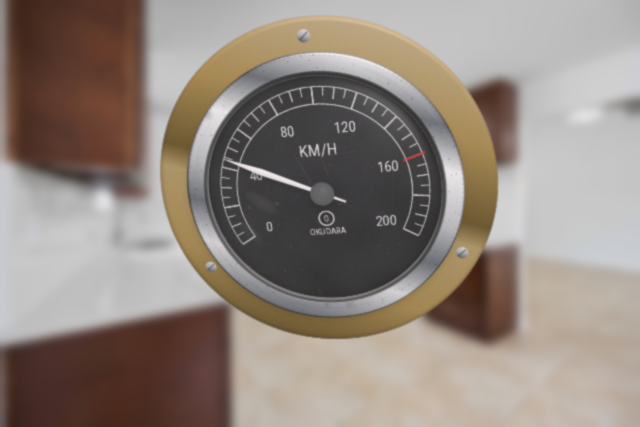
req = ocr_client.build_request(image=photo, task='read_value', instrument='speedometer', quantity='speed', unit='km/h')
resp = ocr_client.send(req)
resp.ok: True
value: 45 km/h
